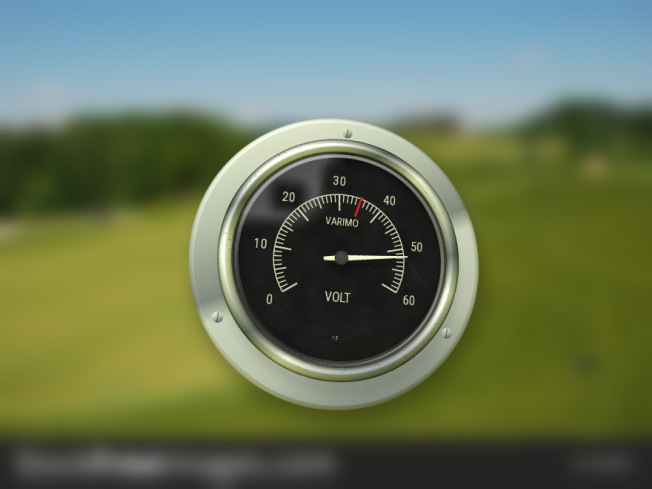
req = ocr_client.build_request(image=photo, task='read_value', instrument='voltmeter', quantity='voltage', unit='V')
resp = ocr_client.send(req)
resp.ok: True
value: 52 V
